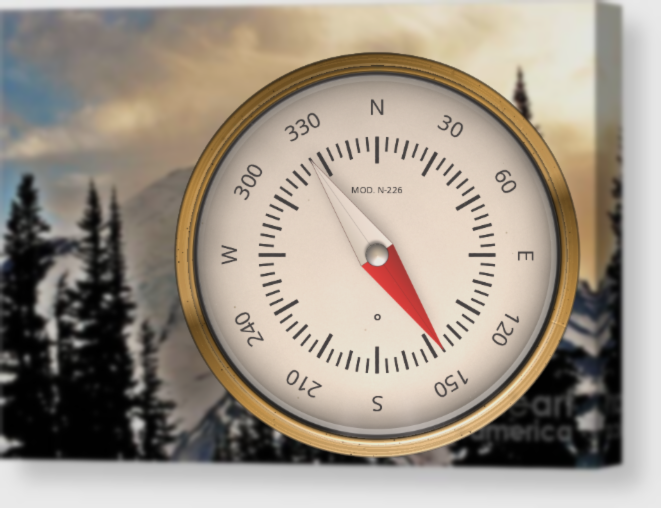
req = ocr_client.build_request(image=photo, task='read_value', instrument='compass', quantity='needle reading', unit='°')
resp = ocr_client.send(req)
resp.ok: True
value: 145 °
